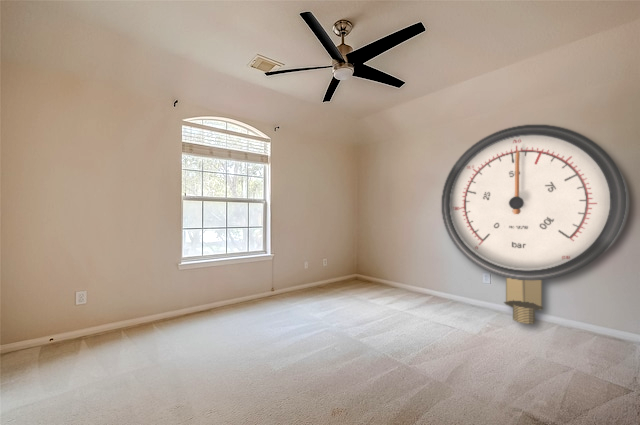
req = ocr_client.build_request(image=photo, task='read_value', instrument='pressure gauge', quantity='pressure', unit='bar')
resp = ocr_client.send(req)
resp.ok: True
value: 52.5 bar
